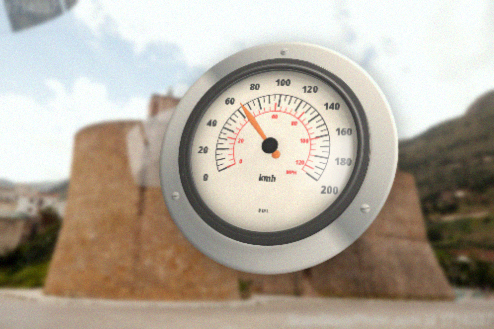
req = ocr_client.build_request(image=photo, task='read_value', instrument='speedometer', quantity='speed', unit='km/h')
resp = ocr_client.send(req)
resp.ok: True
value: 65 km/h
